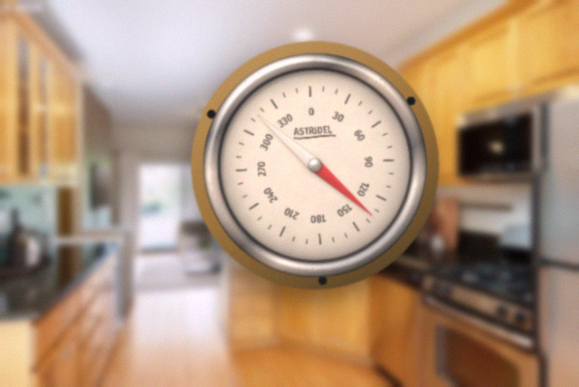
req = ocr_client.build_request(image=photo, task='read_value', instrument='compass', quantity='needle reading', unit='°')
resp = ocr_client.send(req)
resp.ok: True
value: 135 °
